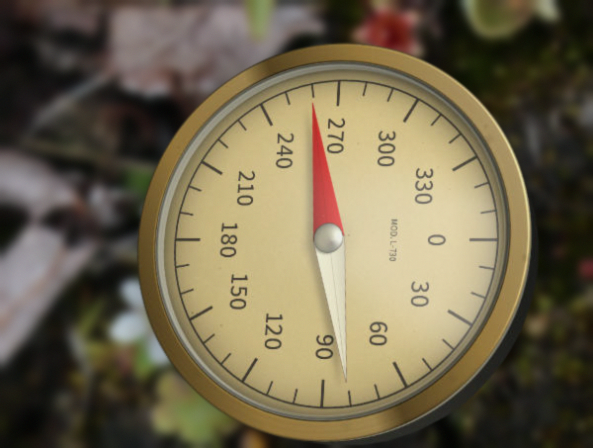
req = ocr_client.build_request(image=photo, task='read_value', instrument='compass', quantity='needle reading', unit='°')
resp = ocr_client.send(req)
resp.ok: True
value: 260 °
